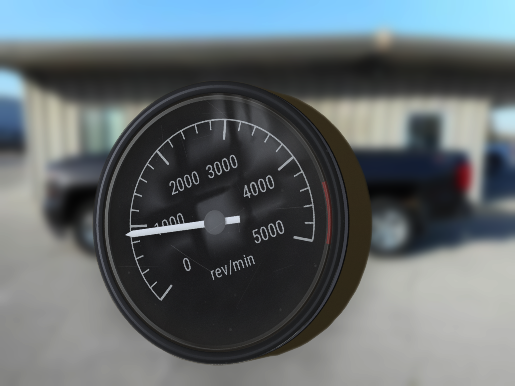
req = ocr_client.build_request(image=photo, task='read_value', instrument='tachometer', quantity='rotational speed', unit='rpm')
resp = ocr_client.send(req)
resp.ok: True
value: 900 rpm
